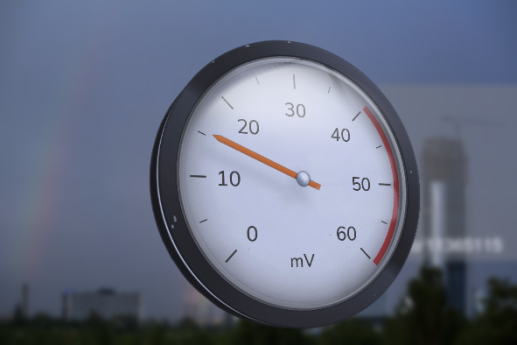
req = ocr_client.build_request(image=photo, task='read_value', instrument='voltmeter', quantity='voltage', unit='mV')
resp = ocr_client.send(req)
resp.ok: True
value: 15 mV
